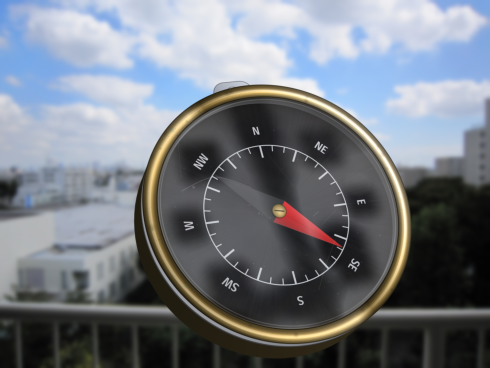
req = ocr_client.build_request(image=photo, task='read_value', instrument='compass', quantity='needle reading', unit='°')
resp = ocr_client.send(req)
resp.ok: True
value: 130 °
